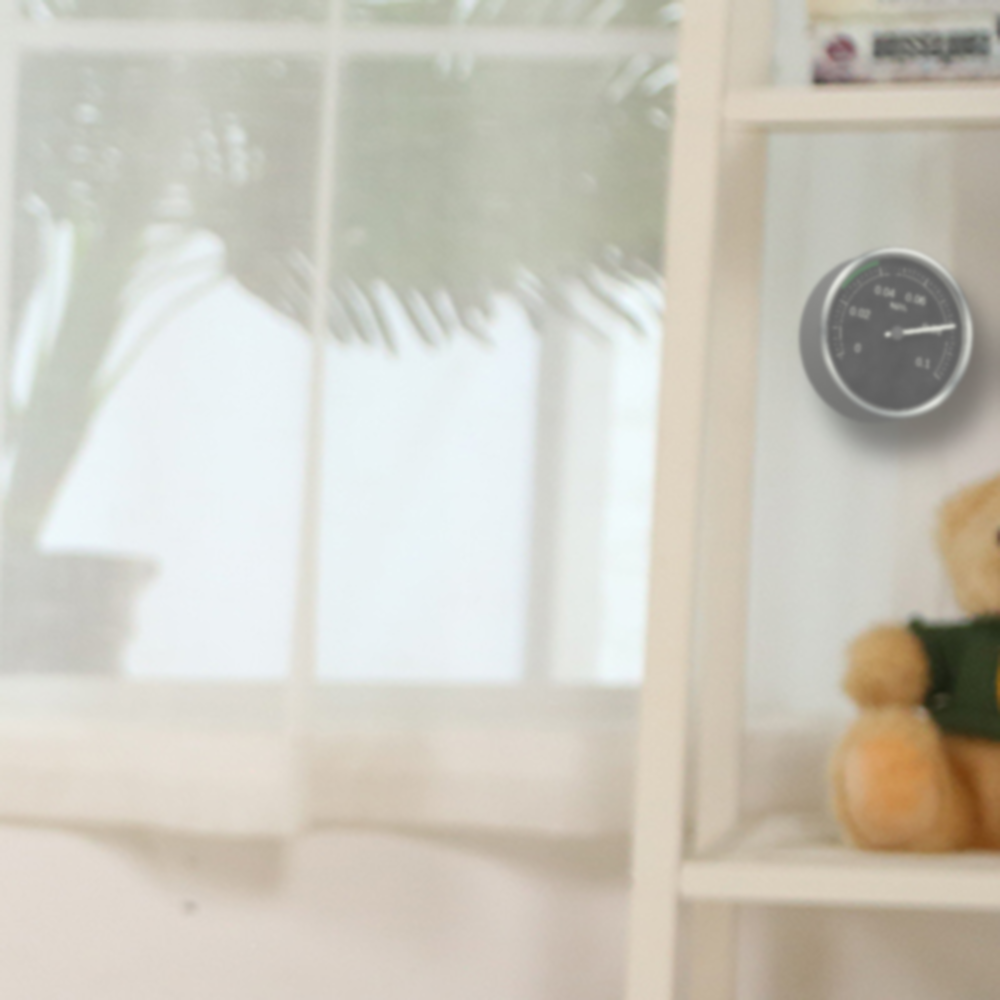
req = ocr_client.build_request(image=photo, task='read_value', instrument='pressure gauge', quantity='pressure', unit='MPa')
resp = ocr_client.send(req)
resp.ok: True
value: 0.08 MPa
